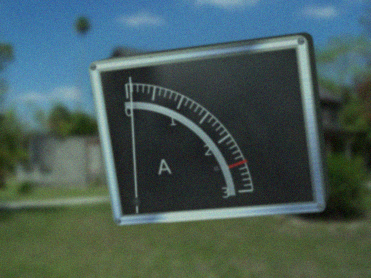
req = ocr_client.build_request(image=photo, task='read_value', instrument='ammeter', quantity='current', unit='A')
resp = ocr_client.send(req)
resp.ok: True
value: 0.1 A
